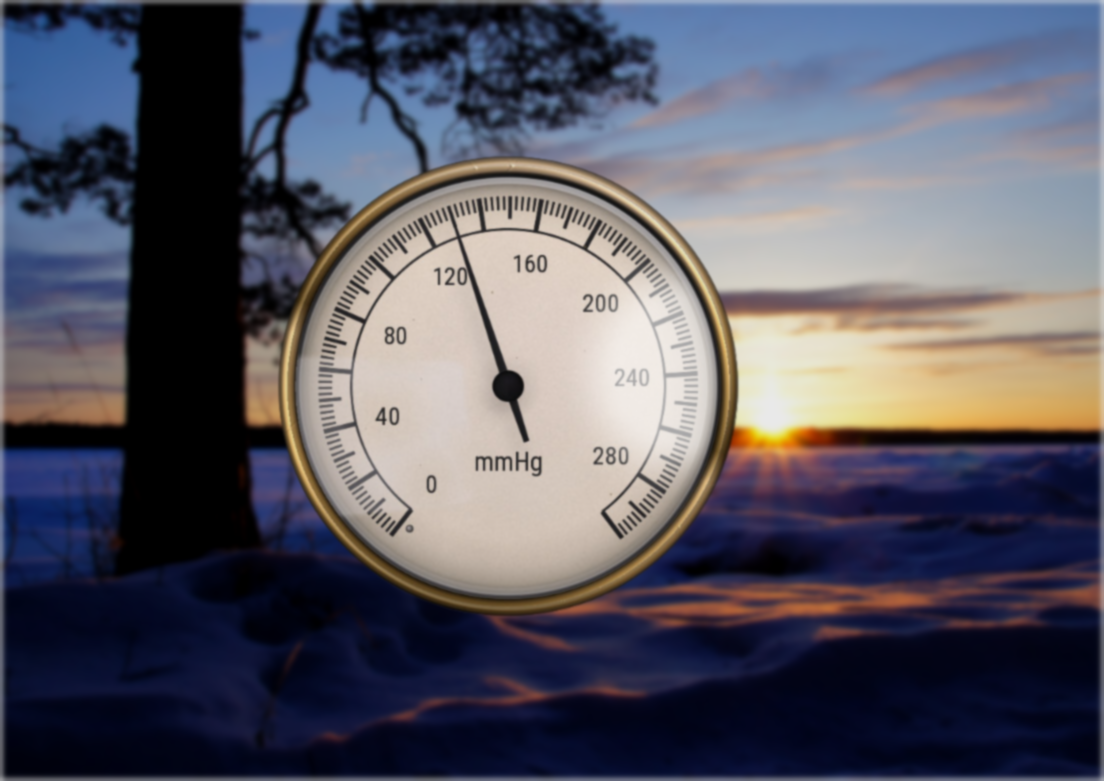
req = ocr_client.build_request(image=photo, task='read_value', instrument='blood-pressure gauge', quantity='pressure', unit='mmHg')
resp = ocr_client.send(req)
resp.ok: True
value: 130 mmHg
